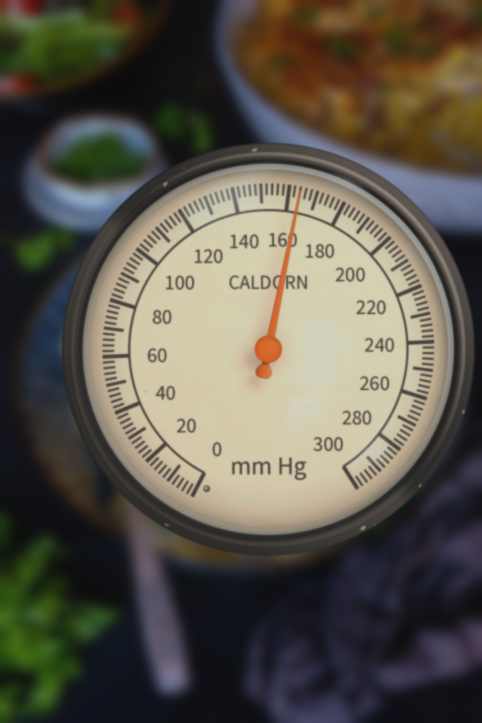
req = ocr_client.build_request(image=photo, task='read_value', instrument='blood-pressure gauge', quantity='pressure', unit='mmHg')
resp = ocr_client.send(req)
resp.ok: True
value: 164 mmHg
